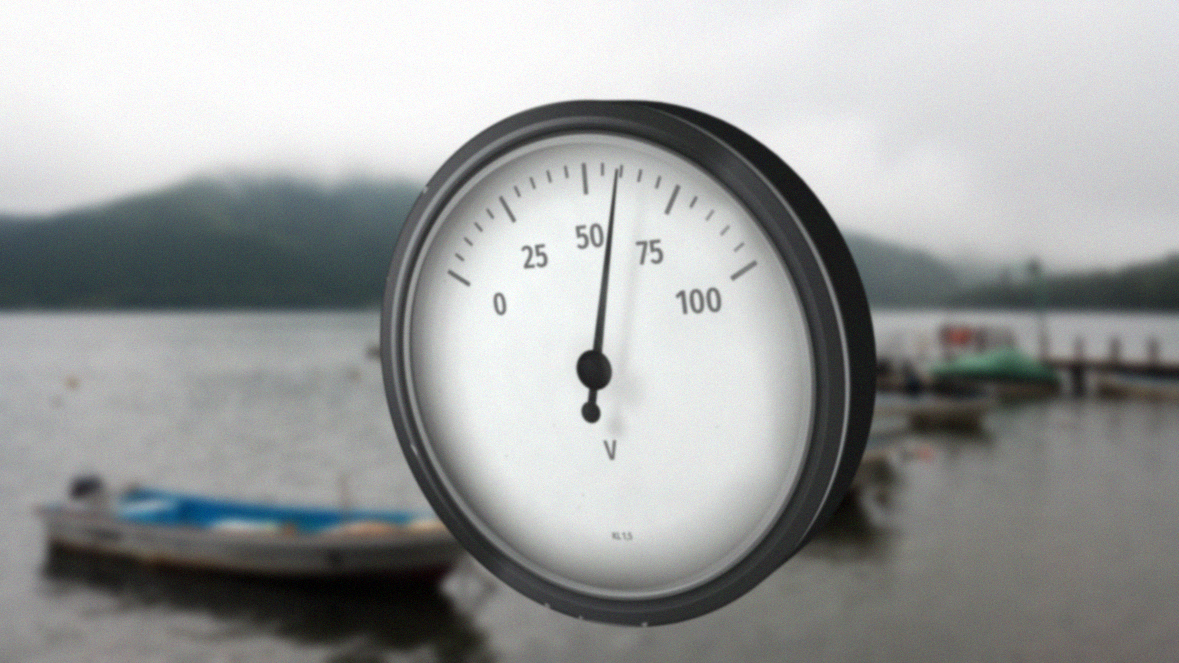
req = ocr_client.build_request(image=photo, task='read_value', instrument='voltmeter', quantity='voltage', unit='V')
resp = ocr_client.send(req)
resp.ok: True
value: 60 V
